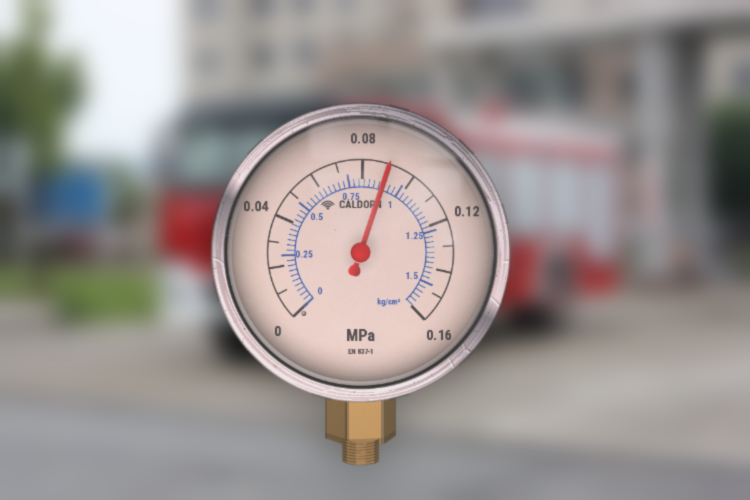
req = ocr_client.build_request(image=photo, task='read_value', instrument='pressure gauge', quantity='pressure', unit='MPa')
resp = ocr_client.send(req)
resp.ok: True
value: 0.09 MPa
